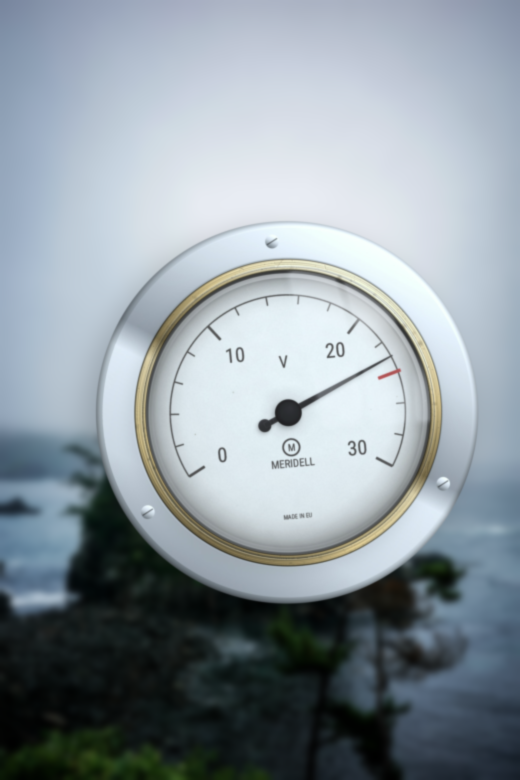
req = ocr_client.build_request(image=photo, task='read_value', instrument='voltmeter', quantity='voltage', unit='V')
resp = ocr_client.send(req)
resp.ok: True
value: 23 V
